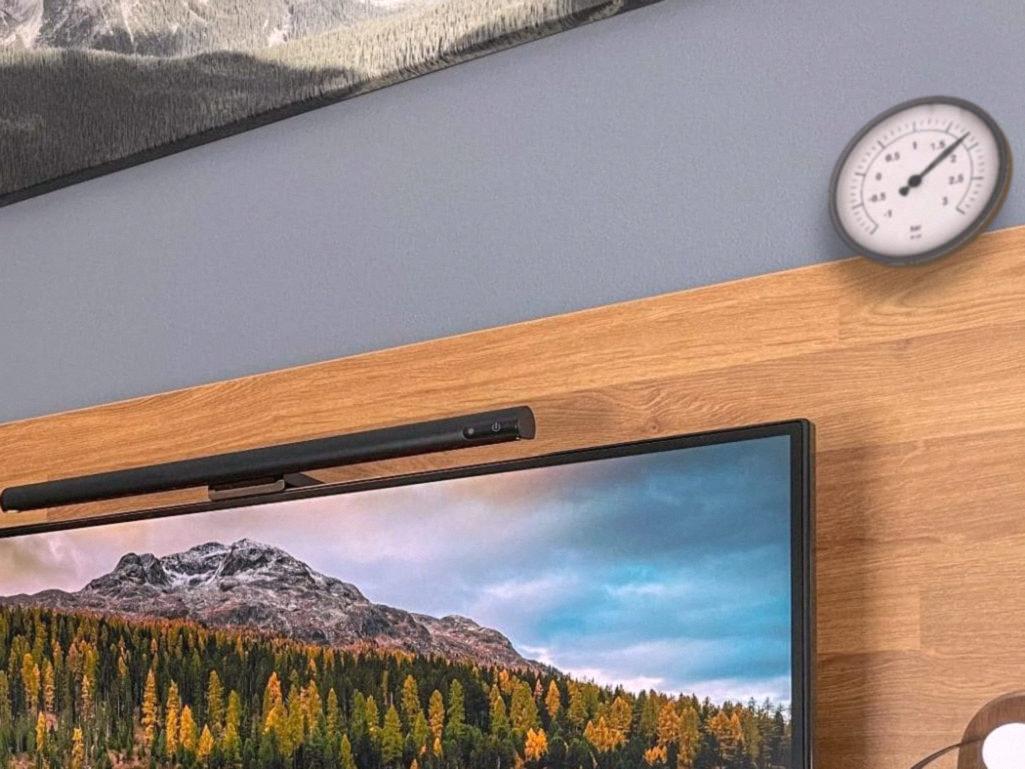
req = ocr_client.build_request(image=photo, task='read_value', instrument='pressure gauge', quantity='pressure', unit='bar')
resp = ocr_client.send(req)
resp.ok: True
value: 1.8 bar
